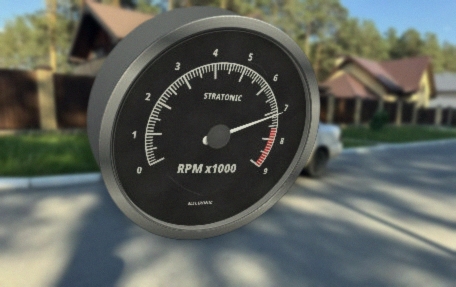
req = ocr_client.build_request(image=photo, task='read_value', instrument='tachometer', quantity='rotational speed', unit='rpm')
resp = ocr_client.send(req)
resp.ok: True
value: 7000 rpm
